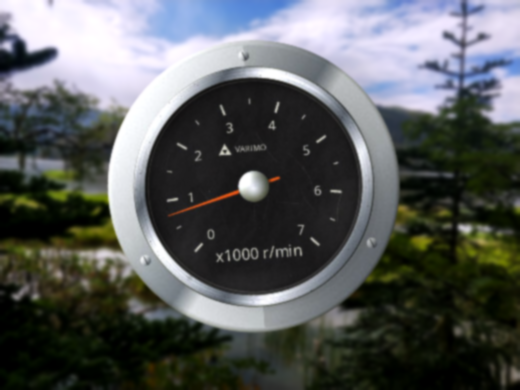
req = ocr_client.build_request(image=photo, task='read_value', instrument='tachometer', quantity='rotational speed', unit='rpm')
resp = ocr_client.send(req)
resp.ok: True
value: 750 rpm
